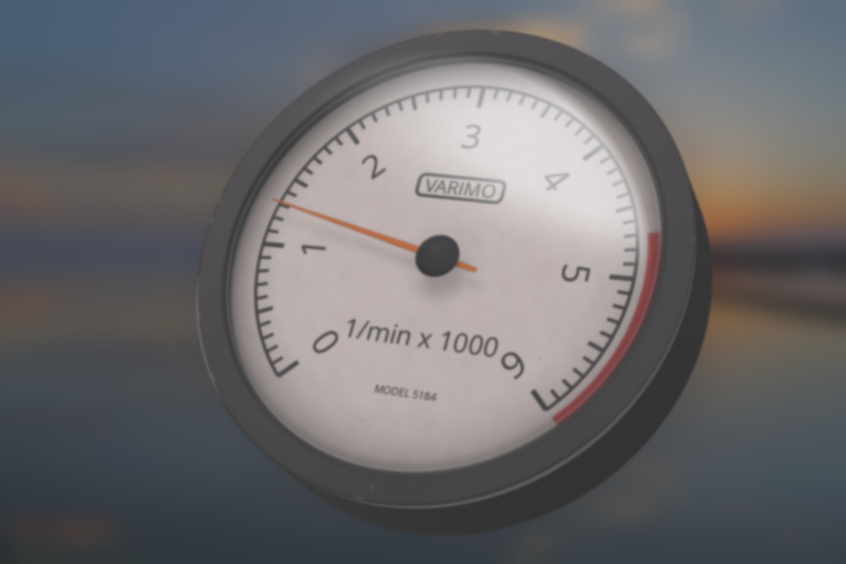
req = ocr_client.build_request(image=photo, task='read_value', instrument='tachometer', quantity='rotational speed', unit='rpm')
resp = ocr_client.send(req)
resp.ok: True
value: 1300 rpm
